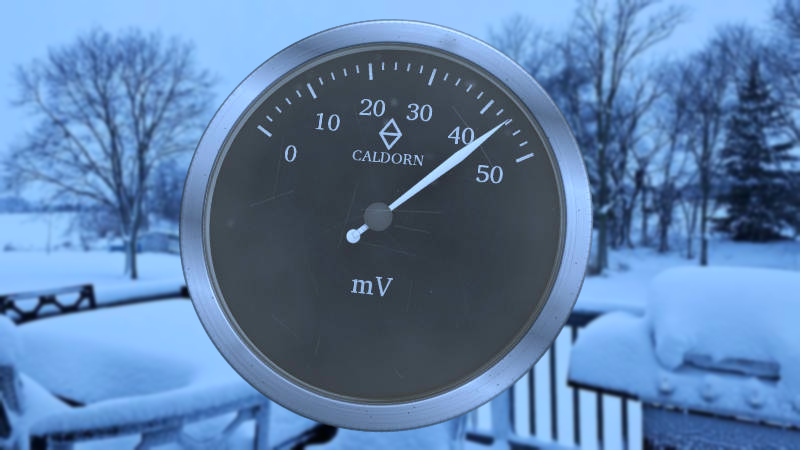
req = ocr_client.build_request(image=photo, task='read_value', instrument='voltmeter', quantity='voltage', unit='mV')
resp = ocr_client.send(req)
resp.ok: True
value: 44 mV
